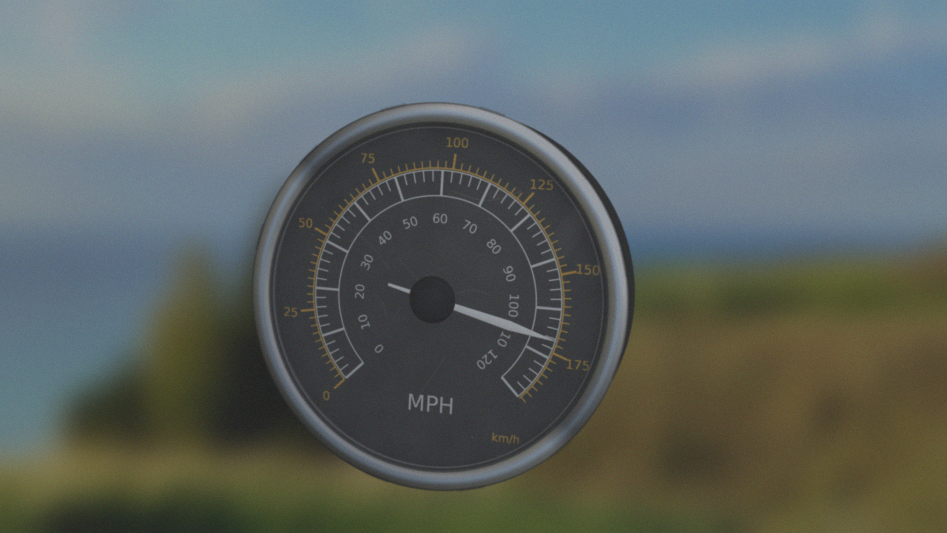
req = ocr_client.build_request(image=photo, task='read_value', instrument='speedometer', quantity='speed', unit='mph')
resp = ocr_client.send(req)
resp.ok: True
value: 106 mph
